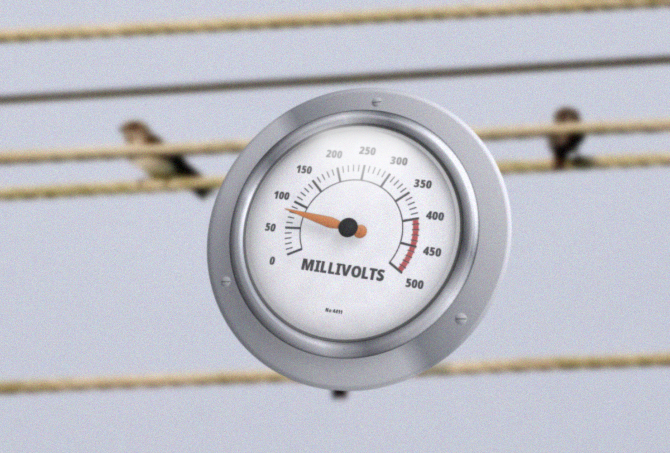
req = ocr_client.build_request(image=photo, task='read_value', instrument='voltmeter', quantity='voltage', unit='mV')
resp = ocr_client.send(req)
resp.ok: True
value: 80 mV
